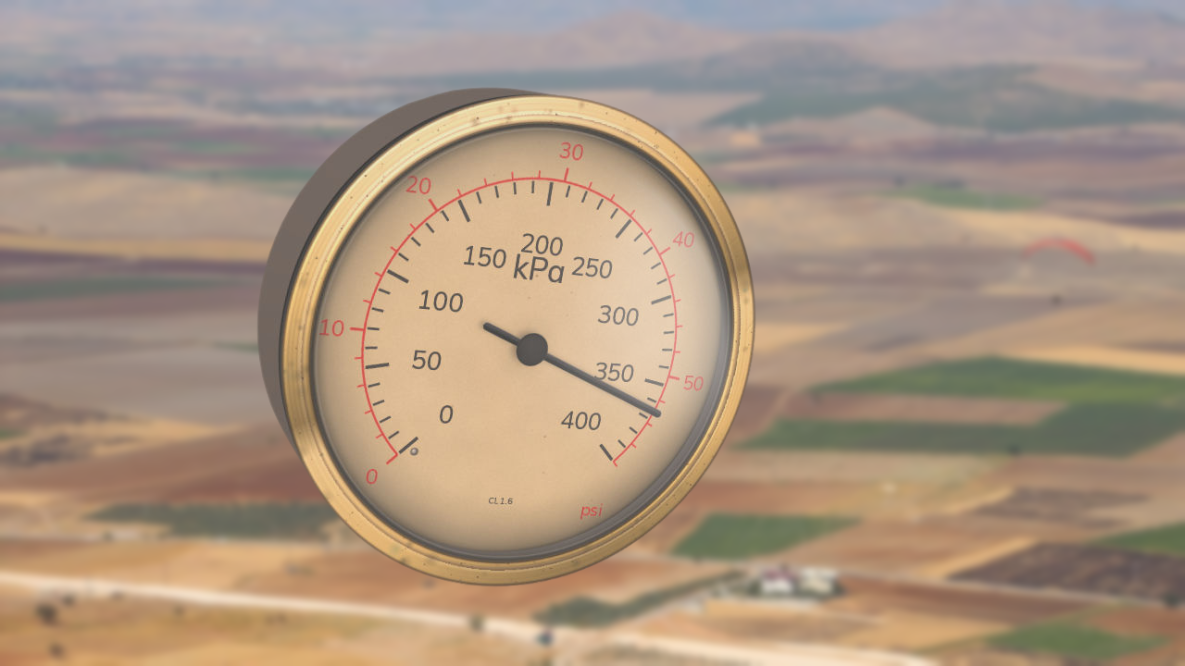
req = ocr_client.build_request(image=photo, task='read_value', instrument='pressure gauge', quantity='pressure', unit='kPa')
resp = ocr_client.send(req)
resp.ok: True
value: 365 kPa
